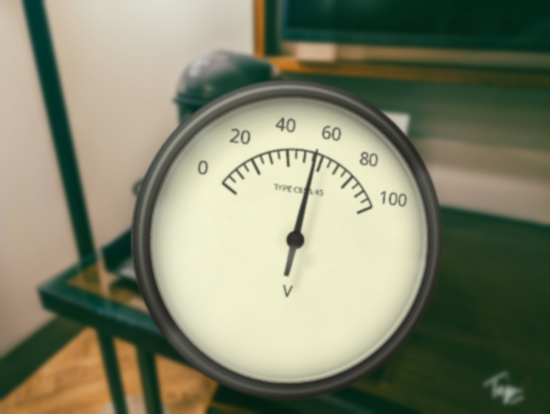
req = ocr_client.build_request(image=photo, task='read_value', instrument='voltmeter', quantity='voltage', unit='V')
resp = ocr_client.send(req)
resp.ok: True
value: 55 V
